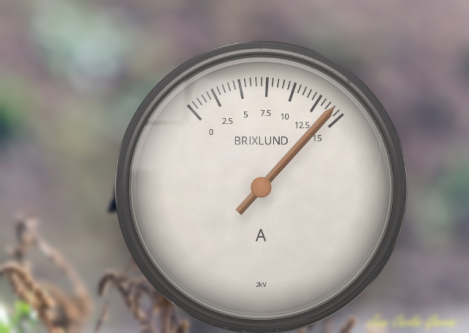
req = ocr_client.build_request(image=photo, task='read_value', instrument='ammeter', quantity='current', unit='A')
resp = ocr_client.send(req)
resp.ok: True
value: 14 A
